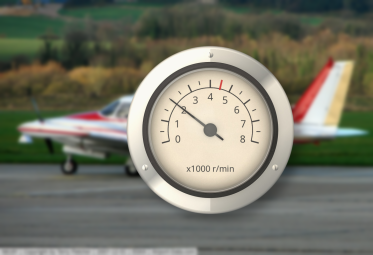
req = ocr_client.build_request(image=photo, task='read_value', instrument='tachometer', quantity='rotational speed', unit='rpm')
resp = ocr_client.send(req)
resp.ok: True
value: 2000 rpm
